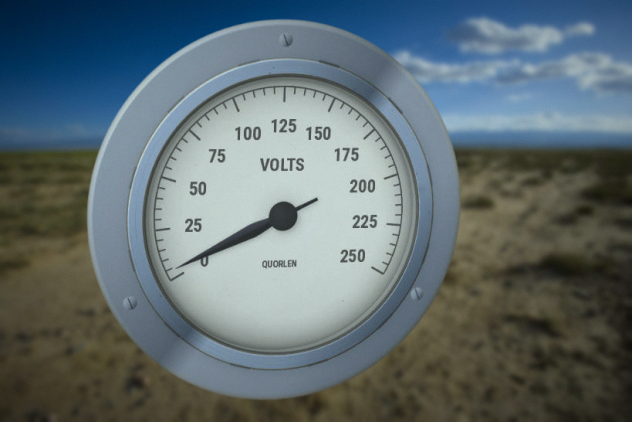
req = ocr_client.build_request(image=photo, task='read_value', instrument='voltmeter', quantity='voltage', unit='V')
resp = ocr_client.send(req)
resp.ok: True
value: 5 V
